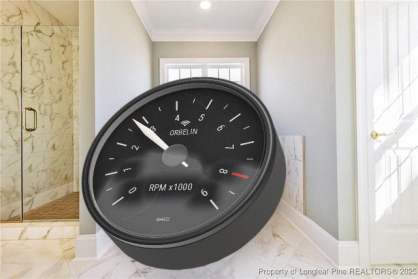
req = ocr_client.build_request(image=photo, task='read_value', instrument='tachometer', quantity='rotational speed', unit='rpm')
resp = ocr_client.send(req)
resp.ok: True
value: 2750 rpm
